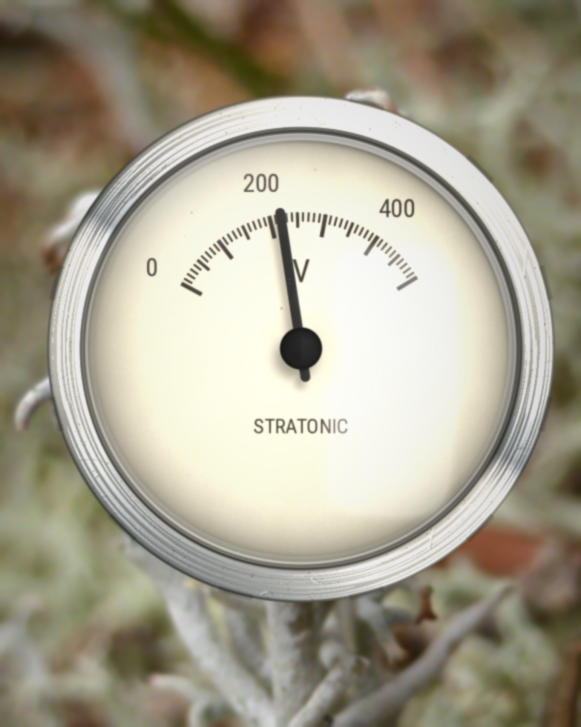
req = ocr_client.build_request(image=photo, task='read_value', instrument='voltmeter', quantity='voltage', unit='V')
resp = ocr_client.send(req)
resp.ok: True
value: 220 V
